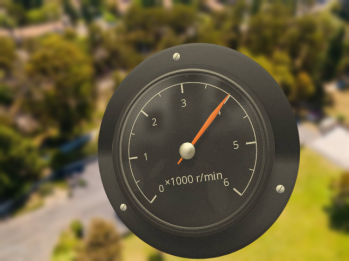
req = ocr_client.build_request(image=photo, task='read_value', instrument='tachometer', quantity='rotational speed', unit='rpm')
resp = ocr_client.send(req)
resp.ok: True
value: 4000 rpm
